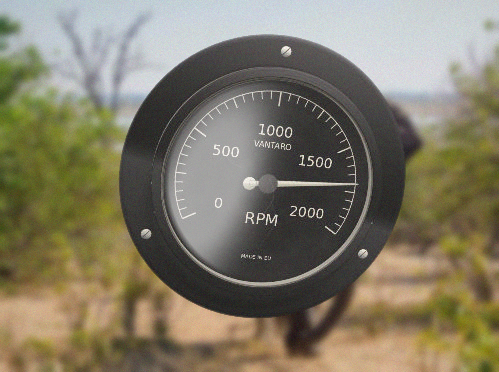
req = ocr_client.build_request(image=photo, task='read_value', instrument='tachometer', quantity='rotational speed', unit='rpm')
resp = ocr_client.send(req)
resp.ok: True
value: 1700 rpm
